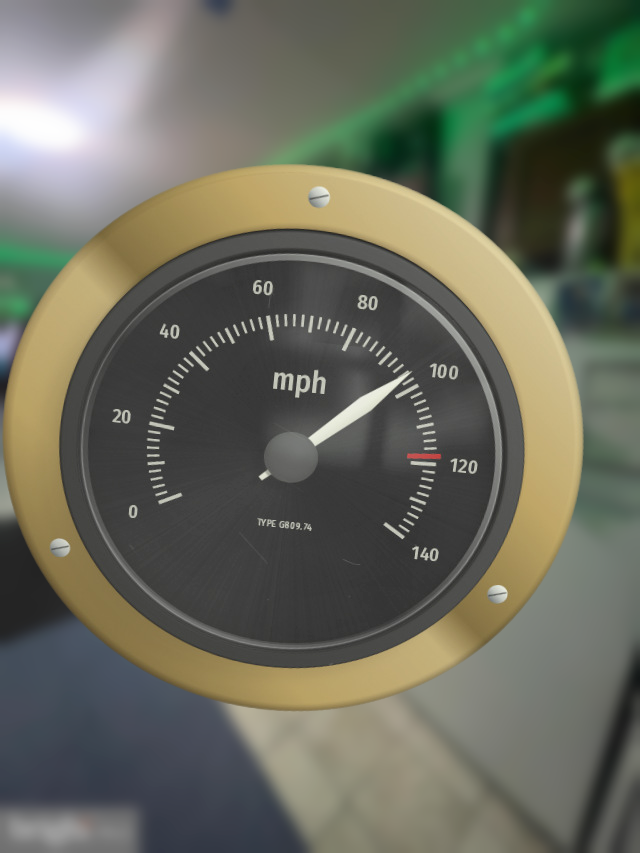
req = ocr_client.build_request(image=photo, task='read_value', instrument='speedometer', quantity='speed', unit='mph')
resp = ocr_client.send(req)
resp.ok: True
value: 96 mph
